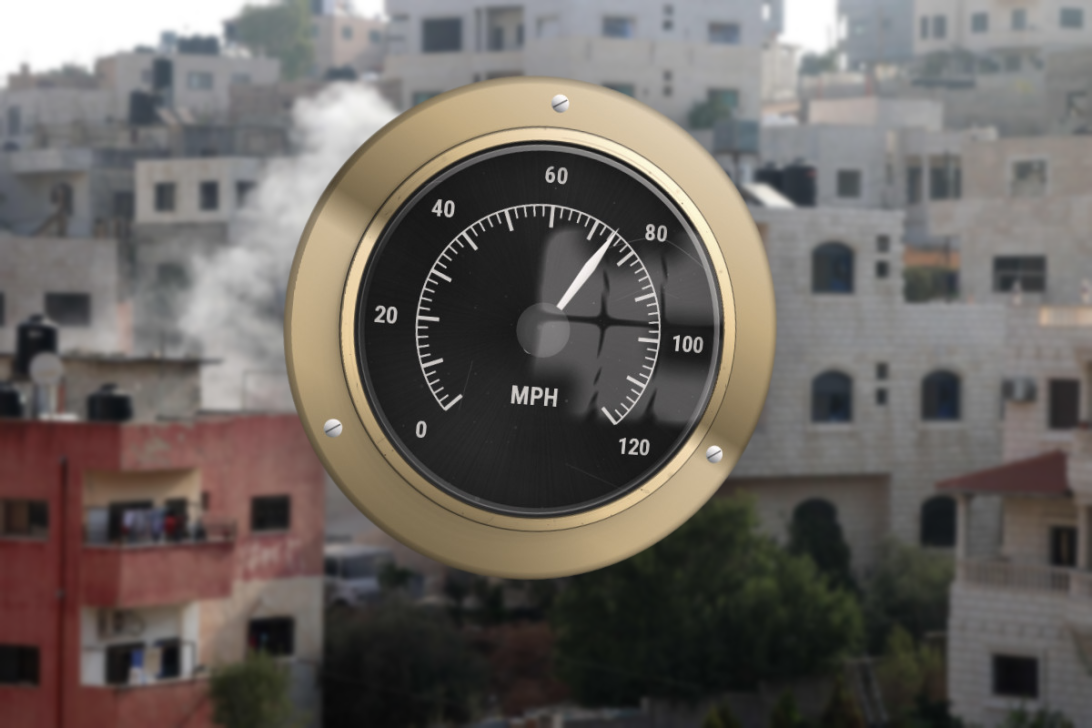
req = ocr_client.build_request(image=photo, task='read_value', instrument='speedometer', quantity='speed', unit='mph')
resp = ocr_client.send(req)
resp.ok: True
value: 74 mph
